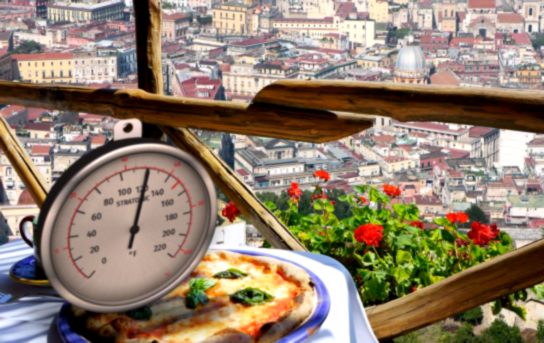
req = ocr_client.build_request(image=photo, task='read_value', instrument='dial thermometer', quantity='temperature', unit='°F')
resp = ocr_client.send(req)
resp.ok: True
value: 120 °F
